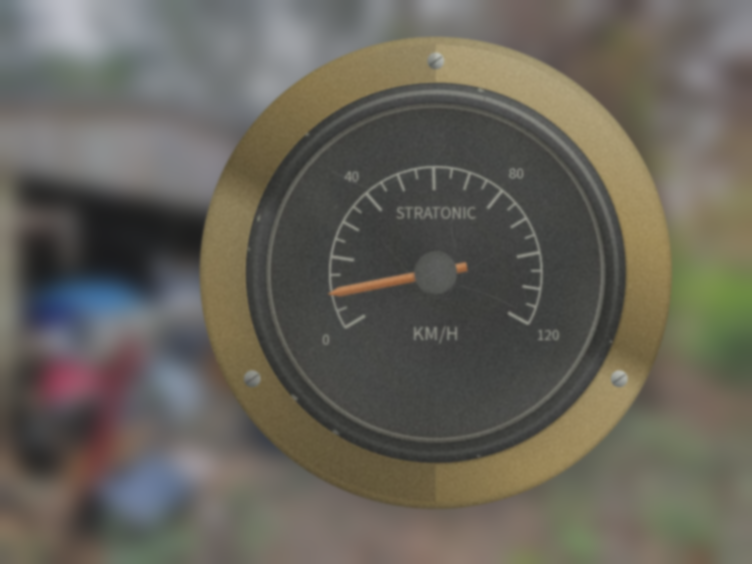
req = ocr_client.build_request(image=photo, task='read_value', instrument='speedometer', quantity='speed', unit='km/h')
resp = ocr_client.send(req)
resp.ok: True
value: 10 km/h
